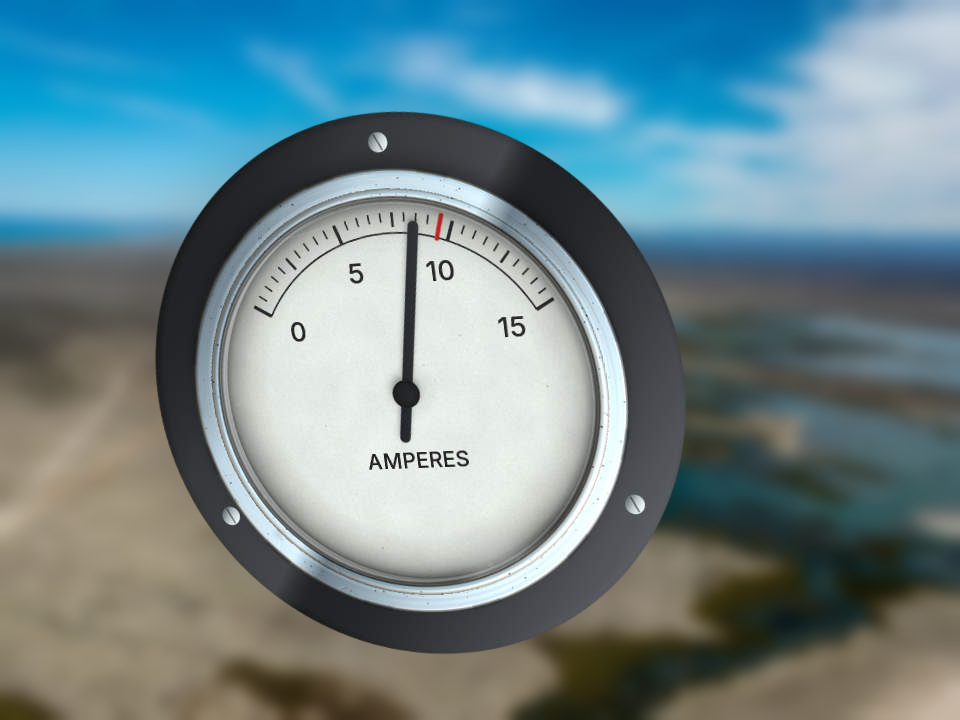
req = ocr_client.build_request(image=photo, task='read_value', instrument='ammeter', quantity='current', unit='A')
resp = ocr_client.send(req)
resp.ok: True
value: 8.5 A
